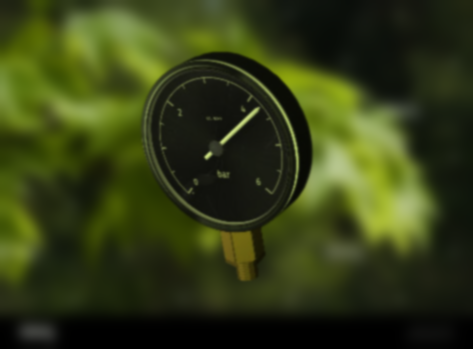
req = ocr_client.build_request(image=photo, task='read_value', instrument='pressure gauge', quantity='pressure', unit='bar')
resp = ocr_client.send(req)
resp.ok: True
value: 4.25 bar
